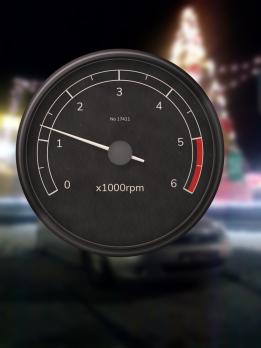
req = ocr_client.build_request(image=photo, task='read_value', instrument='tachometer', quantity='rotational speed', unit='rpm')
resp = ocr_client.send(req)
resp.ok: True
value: 1250 rpm
